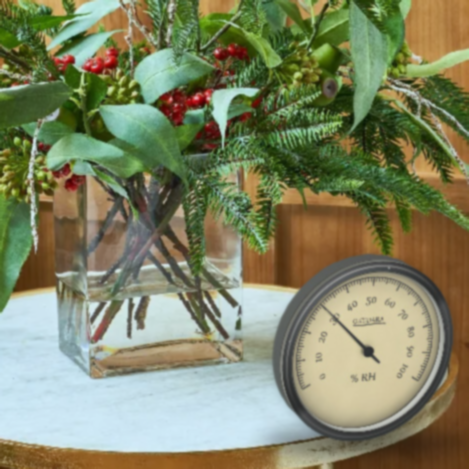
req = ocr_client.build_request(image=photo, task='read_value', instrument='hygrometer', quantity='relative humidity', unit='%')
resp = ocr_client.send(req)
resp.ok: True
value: 30 %
